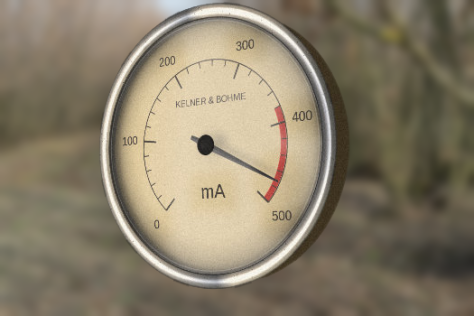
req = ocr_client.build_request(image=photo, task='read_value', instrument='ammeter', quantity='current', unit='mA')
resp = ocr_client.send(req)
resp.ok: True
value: 470 mA
